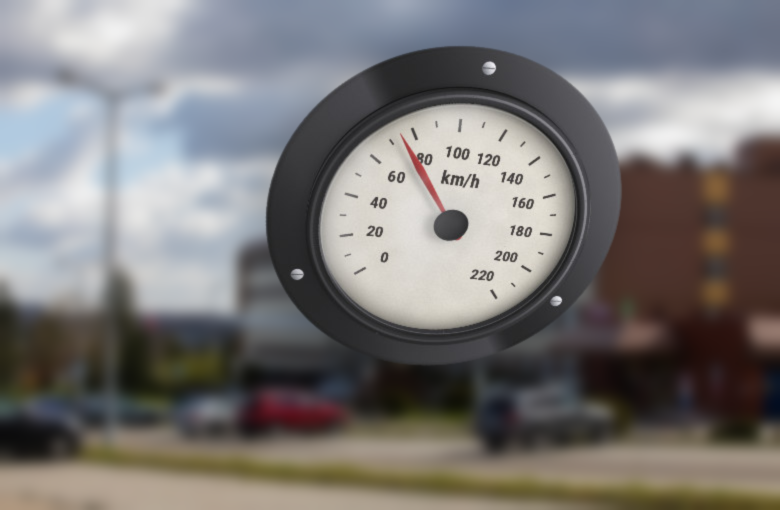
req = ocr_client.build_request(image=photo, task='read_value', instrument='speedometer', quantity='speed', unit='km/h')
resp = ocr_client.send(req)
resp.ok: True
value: 75 km/h
